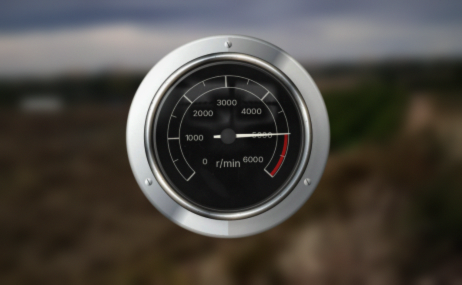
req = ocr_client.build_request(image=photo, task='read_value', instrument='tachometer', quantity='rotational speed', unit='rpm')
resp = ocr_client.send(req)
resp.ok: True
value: 5000 rpm
